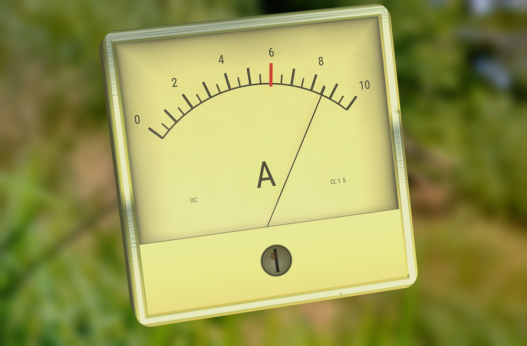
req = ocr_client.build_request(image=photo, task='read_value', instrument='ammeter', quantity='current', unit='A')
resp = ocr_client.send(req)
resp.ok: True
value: 8.5 A
